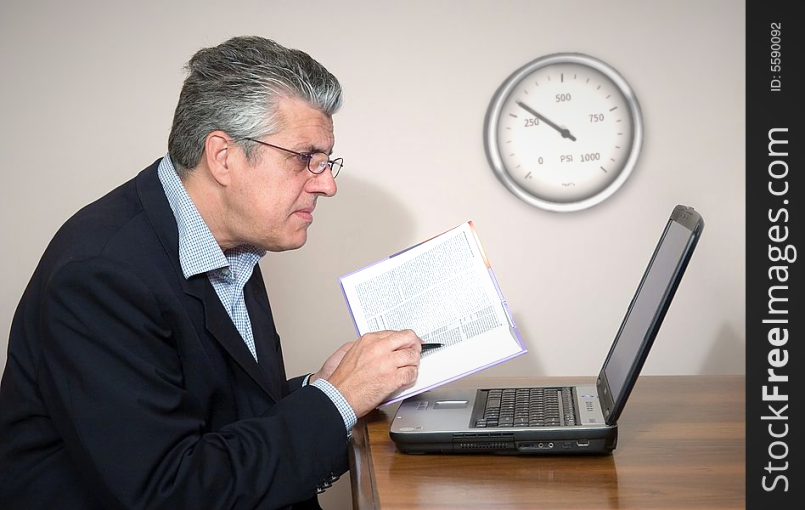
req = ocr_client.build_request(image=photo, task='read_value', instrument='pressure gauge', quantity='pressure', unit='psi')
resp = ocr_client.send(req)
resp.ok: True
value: 300 psi
